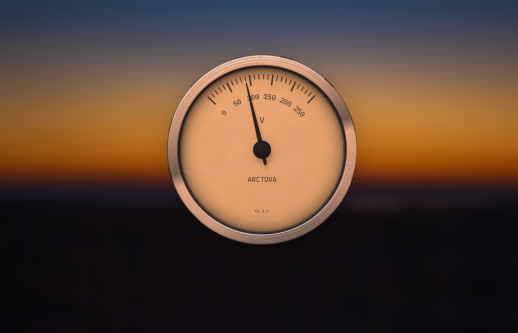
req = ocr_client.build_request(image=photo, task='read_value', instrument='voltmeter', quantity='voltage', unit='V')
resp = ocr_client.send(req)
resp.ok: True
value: 90 V
